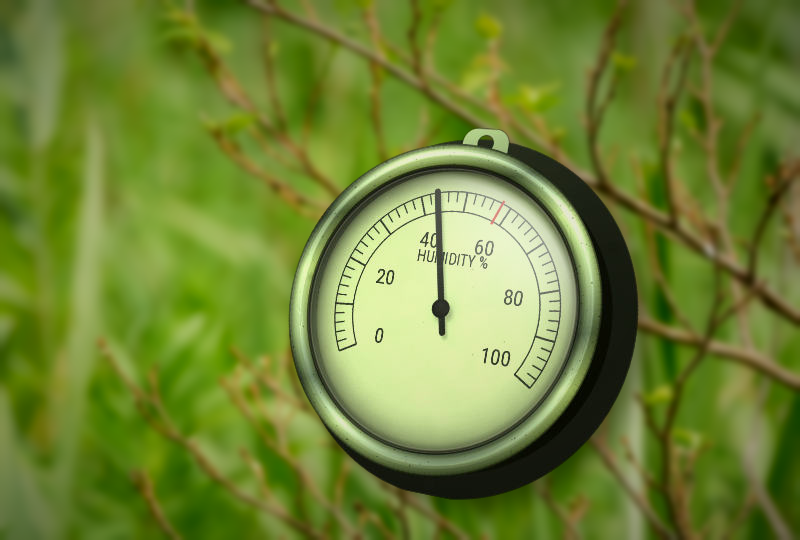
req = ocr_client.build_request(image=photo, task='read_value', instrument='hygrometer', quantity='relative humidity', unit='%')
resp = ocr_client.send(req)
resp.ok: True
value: 44 %
